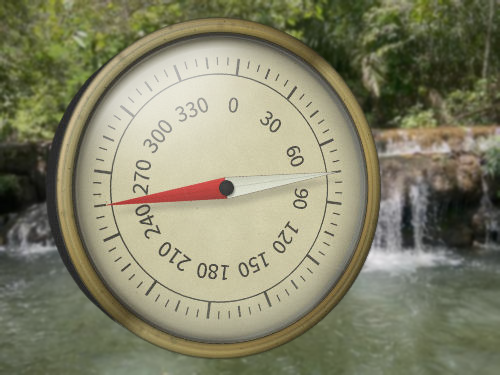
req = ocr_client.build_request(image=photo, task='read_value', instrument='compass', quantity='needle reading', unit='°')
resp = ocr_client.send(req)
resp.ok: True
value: 255 °
